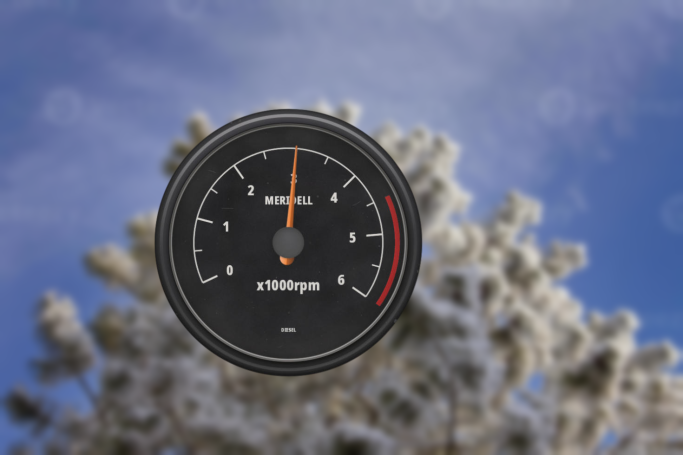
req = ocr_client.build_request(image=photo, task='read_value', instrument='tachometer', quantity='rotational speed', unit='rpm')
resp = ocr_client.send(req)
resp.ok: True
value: 3000 rpm
